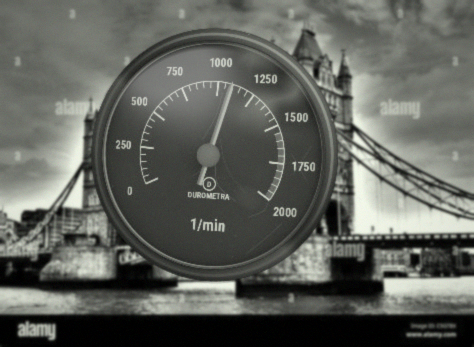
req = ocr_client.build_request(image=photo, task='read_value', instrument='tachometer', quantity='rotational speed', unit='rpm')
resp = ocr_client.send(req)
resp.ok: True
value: 1100 rpm
